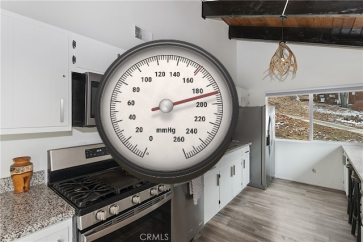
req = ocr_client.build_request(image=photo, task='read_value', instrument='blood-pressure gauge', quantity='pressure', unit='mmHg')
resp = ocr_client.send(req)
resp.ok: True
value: 190 mmHg
